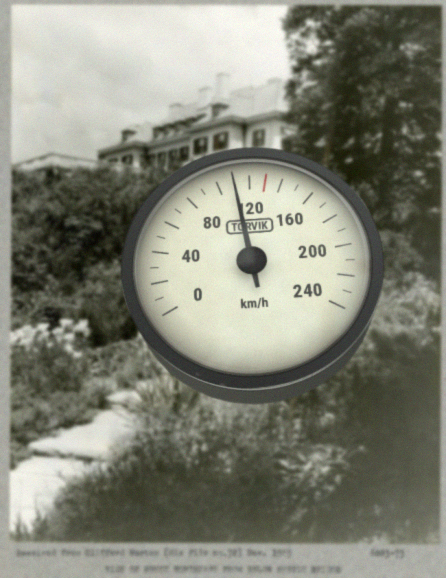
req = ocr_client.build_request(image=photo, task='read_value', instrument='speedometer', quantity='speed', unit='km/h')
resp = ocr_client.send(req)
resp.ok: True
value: 110 km/h
